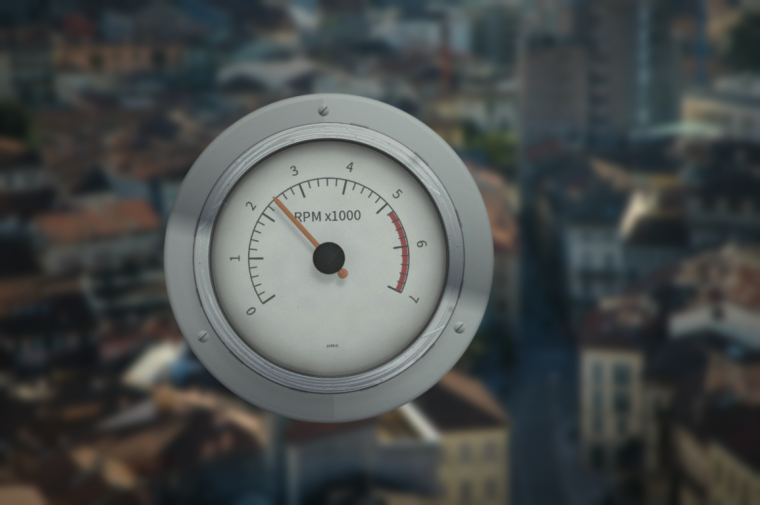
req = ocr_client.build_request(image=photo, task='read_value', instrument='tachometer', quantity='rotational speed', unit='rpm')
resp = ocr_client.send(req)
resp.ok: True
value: 2400 rpm
